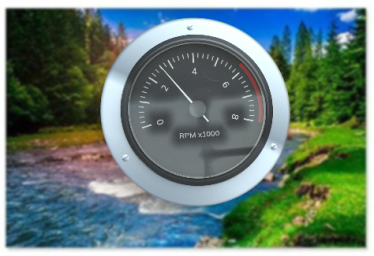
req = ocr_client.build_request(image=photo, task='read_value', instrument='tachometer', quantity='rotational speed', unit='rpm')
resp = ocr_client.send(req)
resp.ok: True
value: 2600 rpm
